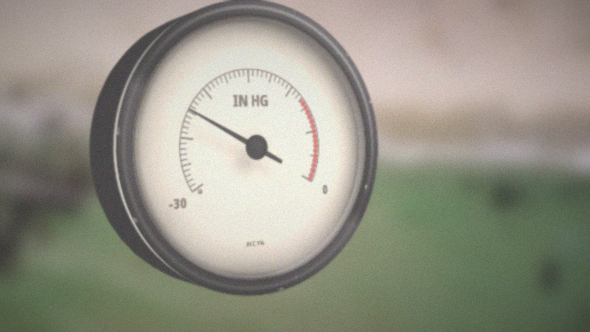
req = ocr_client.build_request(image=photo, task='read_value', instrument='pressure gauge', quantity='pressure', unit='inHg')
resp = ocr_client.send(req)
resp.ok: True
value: -22.5 inHg
